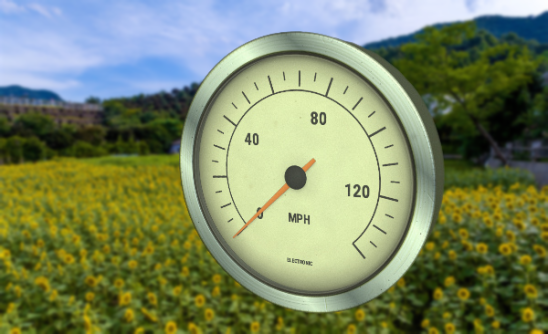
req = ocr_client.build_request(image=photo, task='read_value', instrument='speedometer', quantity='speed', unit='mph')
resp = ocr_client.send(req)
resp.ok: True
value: 0 mph
